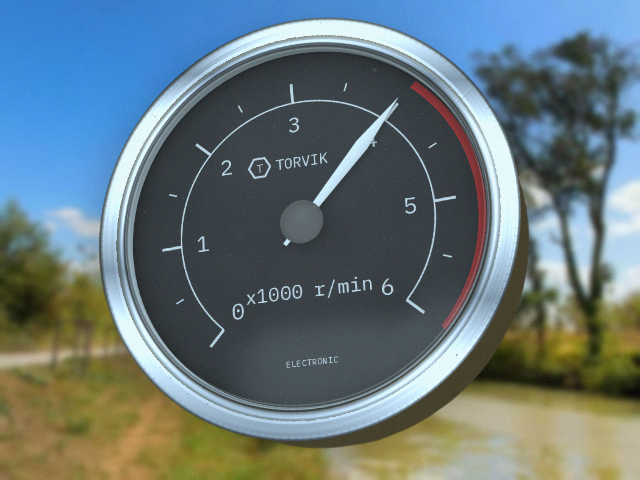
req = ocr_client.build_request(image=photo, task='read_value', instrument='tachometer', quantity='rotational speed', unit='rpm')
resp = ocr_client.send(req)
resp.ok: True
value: 4000 rpm
